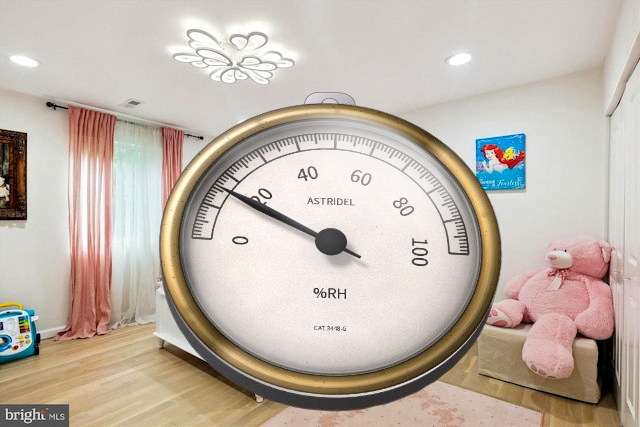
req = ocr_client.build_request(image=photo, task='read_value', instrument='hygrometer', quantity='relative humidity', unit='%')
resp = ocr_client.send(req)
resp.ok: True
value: 15 %
